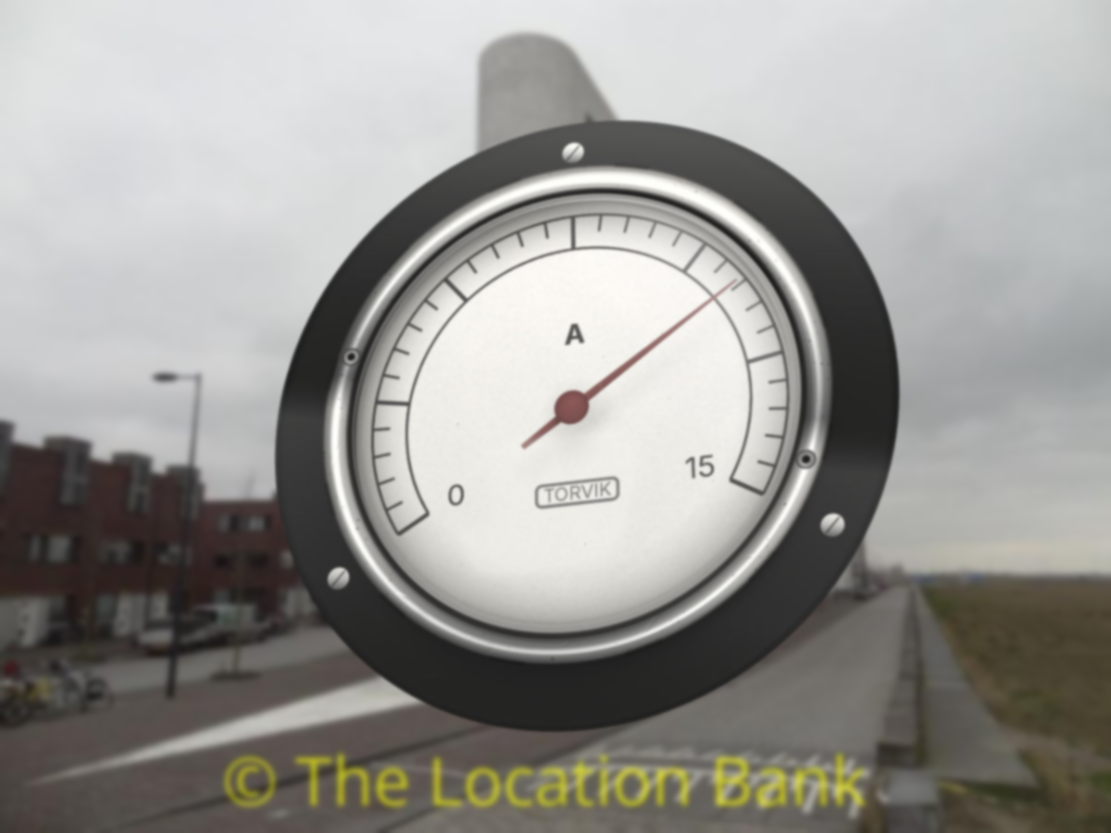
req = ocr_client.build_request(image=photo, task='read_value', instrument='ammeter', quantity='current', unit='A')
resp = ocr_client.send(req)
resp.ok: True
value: 11 A
